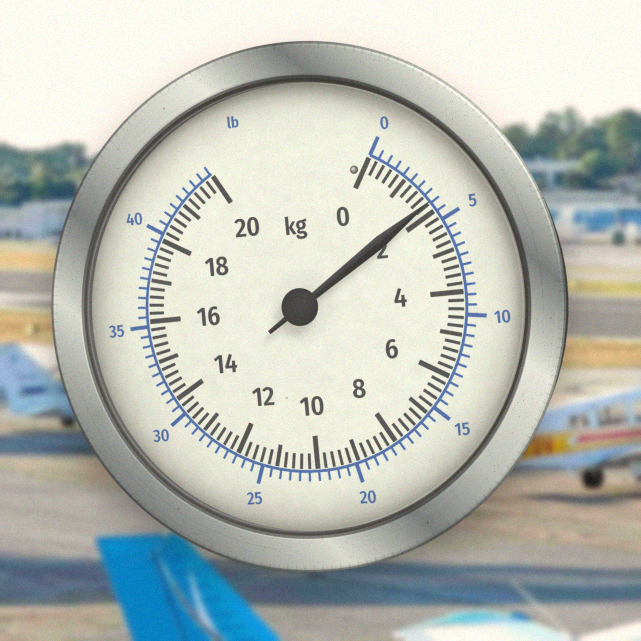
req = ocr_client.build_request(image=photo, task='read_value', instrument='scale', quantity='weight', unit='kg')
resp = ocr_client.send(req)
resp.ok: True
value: 1.8 kg
